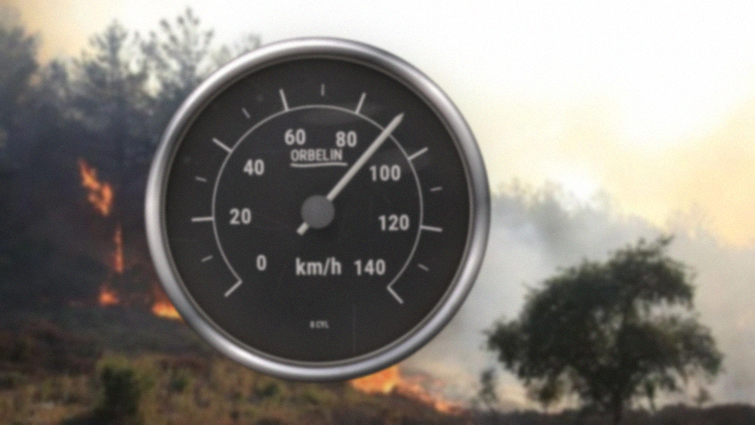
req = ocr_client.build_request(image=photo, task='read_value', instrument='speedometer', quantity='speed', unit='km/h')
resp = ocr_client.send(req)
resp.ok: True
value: 90 km/h
